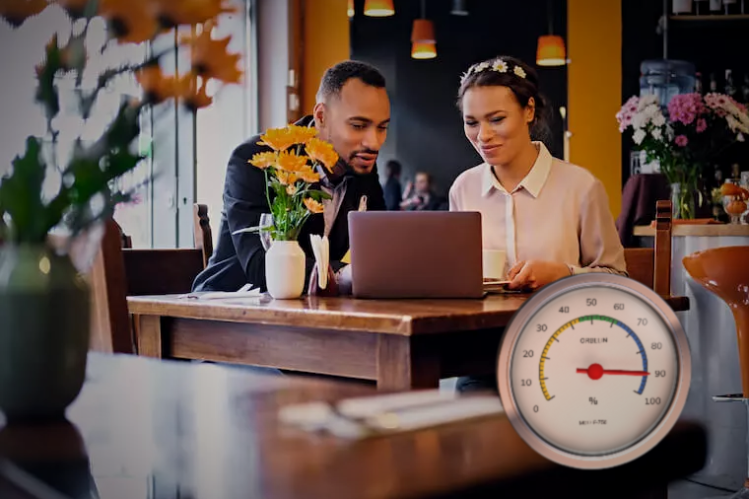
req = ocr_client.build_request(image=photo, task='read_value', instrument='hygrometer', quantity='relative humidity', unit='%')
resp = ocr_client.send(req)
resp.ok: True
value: 90 %
